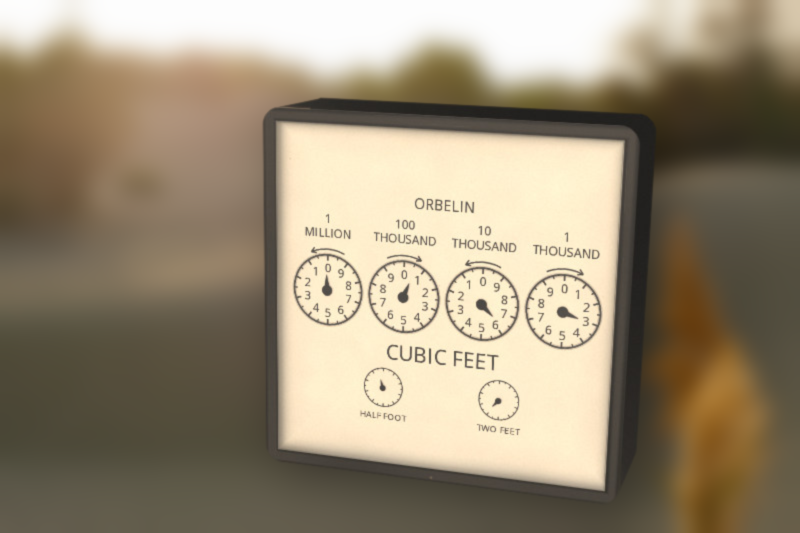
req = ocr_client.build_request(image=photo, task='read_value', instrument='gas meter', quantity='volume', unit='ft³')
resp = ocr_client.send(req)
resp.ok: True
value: 6300 ft³
